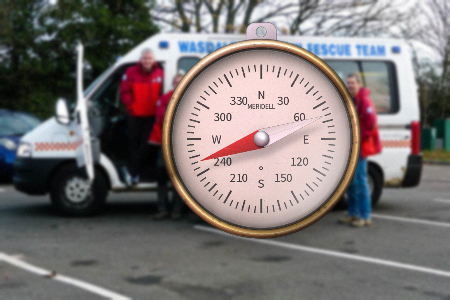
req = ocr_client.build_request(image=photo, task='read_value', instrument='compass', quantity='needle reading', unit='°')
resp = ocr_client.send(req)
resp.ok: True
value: 250 °
